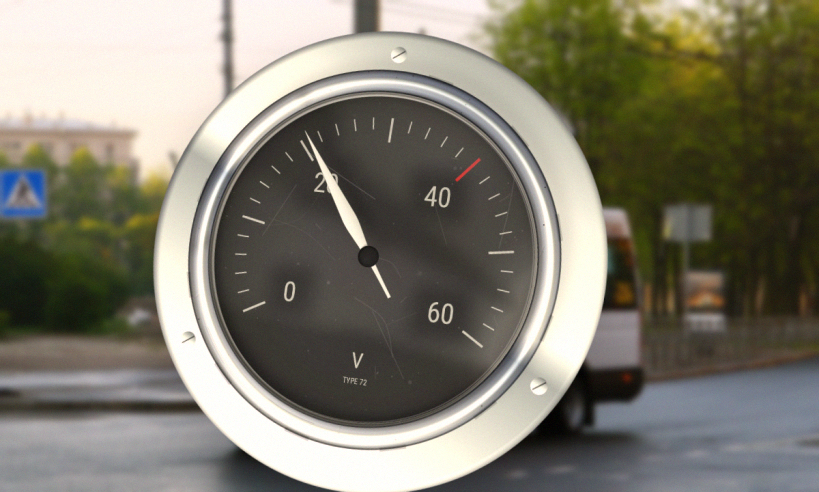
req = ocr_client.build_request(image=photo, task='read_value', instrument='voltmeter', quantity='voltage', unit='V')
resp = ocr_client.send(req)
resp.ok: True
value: 21 V
